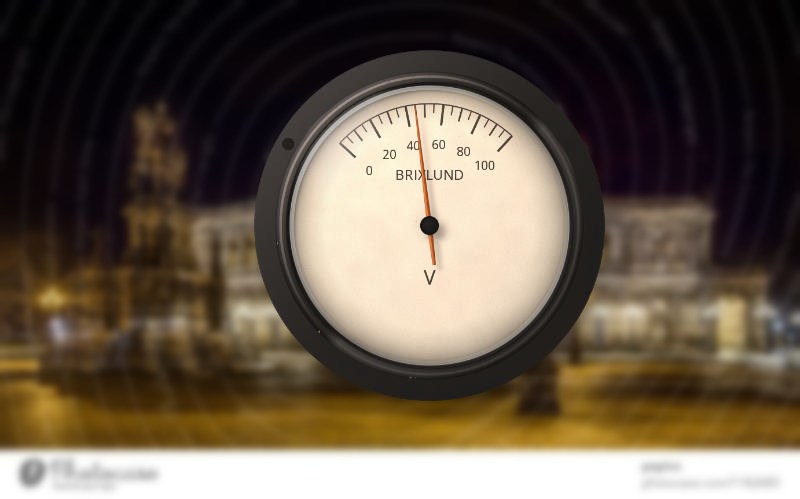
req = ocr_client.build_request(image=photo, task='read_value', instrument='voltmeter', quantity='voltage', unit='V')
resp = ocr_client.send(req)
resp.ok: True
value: 45 V
